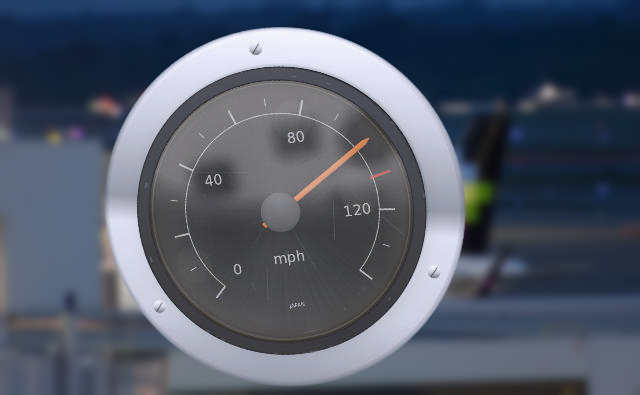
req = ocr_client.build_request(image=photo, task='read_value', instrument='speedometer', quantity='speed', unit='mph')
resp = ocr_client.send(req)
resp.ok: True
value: 100 mph
